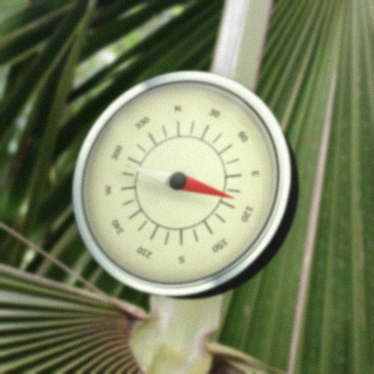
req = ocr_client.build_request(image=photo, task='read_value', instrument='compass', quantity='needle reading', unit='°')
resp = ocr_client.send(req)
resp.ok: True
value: 112.5 °
